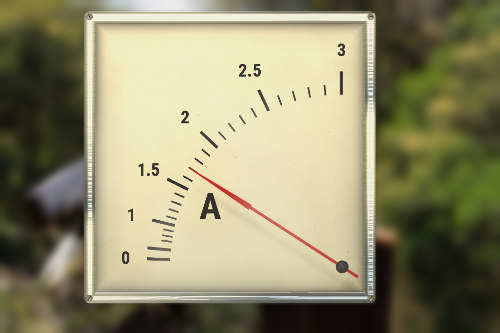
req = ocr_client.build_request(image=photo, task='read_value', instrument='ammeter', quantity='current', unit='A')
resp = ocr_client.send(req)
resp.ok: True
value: 1.7 A
